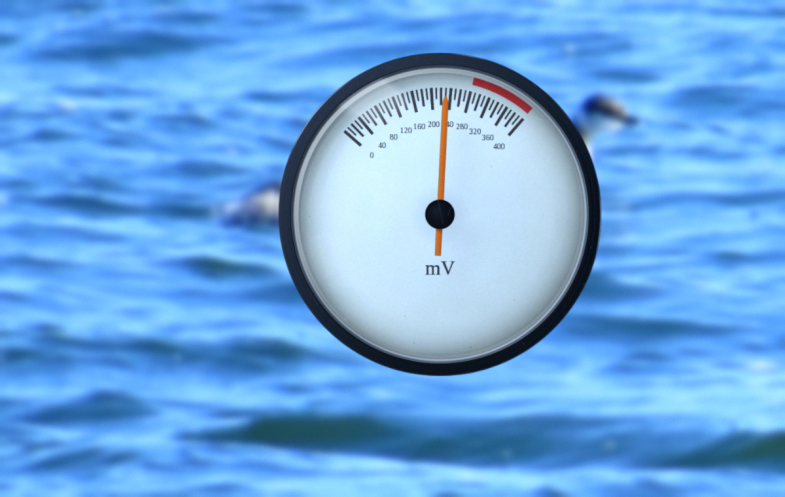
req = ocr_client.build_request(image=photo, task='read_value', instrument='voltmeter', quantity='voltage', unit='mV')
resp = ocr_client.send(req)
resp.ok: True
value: 230 mV
